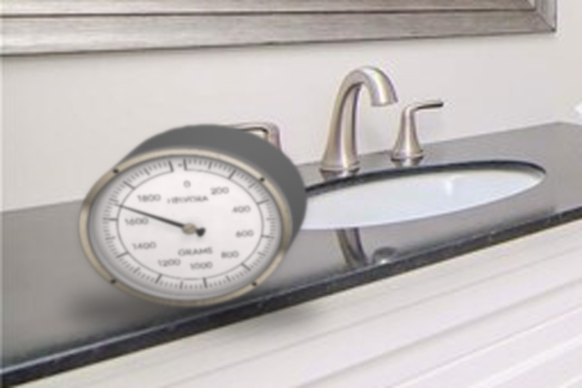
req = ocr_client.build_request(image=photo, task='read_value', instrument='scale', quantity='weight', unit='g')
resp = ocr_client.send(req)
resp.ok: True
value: 1700 g
